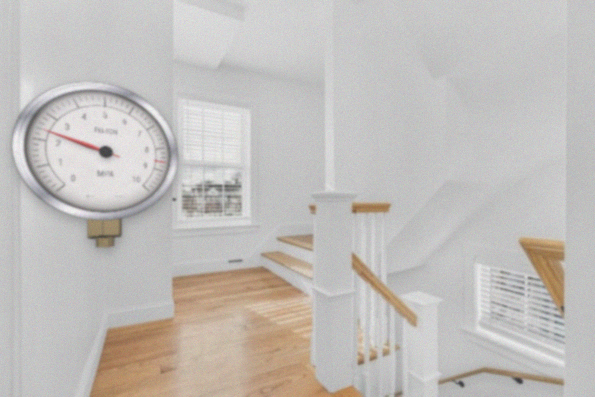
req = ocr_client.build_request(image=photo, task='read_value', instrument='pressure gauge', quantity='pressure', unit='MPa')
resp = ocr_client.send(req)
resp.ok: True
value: 2.4 MPa
